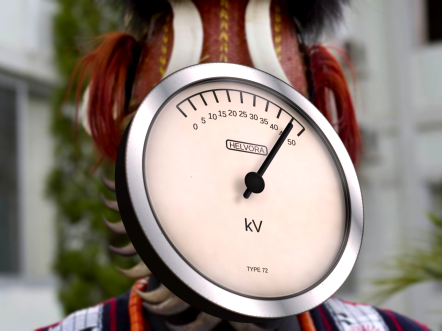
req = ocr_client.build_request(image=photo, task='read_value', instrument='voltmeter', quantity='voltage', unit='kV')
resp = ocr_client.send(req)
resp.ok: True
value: 45 kV
